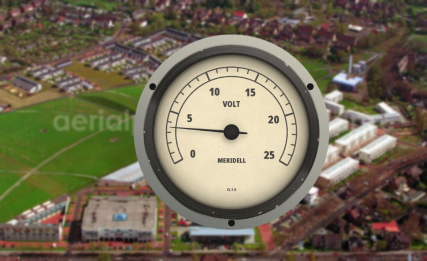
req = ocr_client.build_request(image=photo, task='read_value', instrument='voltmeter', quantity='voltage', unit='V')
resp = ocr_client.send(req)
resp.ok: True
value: 3.5 V
